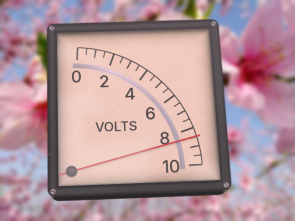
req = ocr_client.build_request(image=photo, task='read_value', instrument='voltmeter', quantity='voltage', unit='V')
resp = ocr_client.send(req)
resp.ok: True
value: 8.5 V
